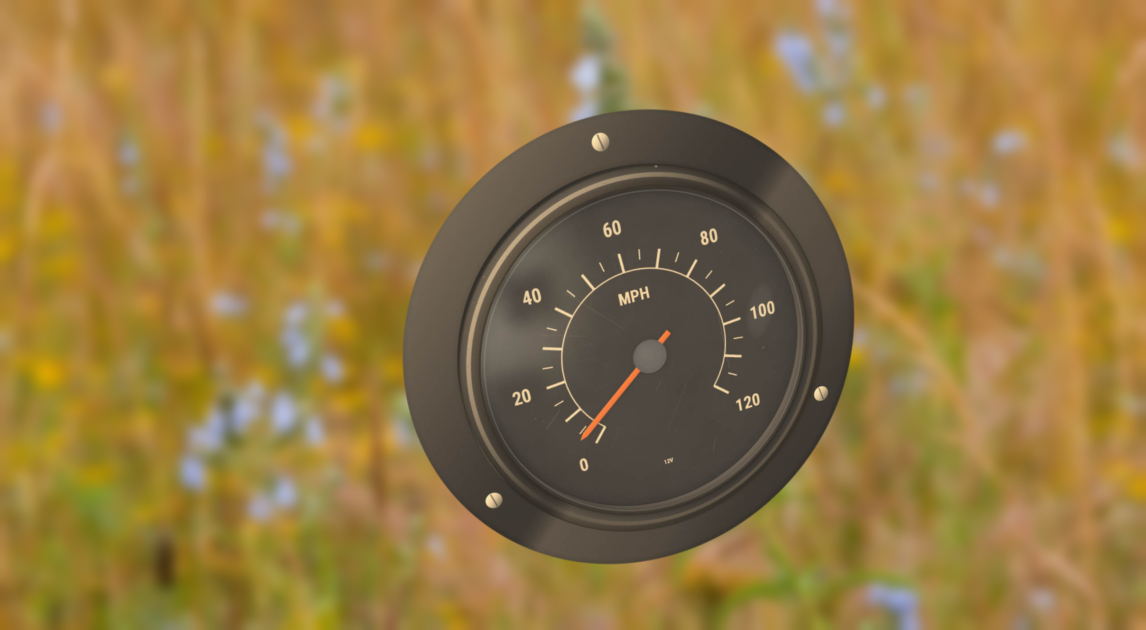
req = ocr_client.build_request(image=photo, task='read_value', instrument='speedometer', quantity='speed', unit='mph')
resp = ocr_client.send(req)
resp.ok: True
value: 5 mph
